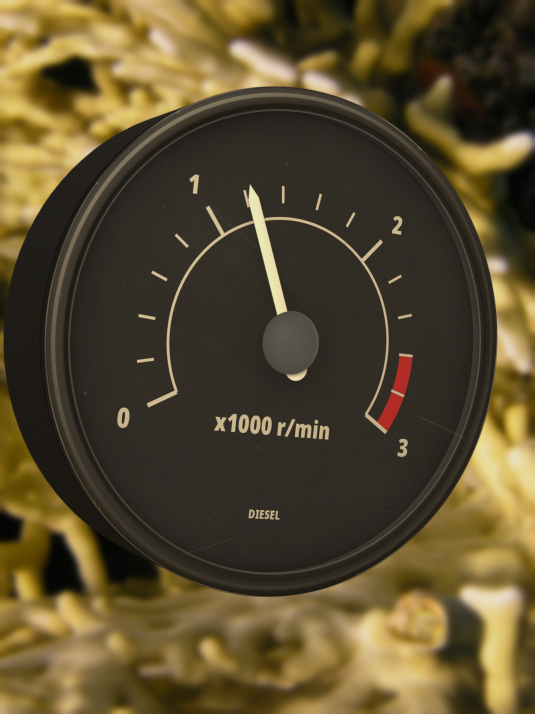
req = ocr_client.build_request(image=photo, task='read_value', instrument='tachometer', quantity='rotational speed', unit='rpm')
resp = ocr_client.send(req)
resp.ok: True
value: 1200 rpm
